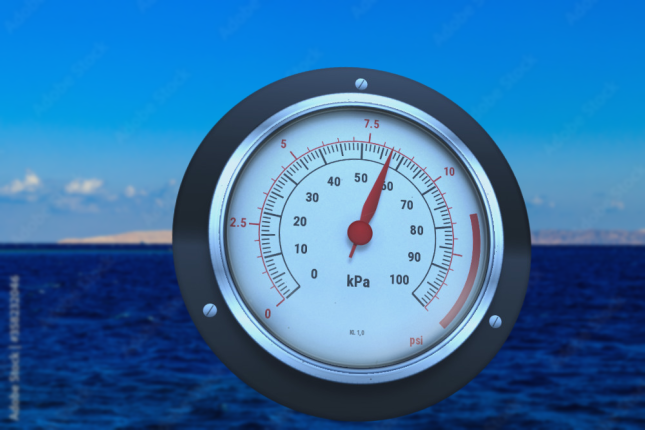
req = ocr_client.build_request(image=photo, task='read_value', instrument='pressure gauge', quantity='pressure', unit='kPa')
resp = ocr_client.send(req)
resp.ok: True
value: 57 kPa
